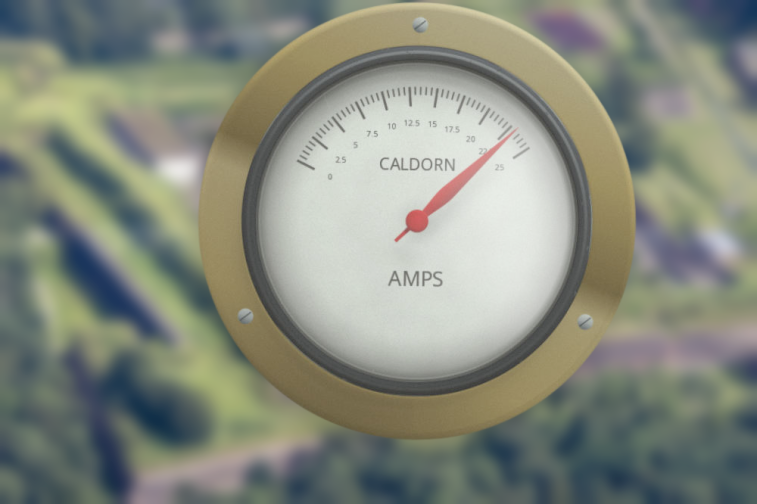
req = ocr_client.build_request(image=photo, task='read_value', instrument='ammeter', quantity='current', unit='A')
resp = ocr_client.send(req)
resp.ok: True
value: 23 A
